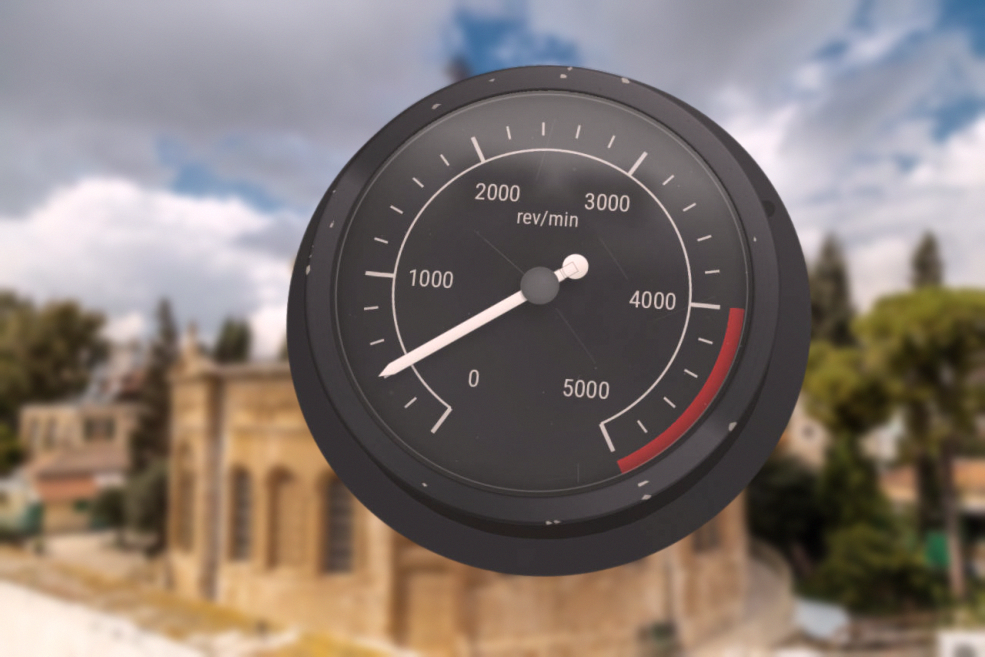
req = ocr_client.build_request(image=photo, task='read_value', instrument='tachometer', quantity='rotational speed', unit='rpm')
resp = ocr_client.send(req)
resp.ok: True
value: 400 rpm
